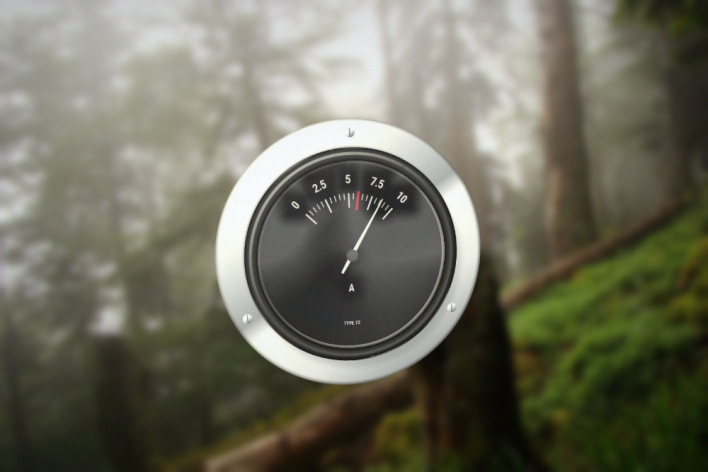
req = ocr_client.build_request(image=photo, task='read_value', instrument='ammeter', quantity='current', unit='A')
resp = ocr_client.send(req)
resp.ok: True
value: 8.5 A
